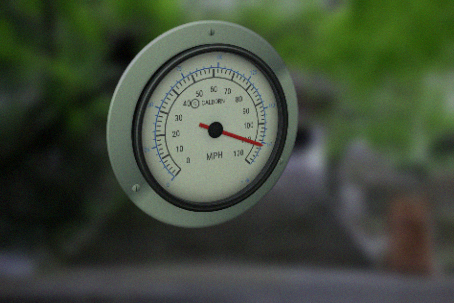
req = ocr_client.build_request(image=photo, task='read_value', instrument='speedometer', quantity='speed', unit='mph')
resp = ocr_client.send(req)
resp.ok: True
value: 110 mph
